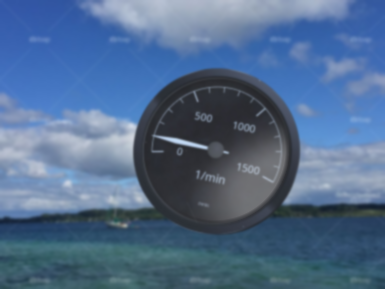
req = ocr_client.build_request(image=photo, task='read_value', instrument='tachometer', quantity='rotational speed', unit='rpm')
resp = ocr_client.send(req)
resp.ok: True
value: 100 rpm
